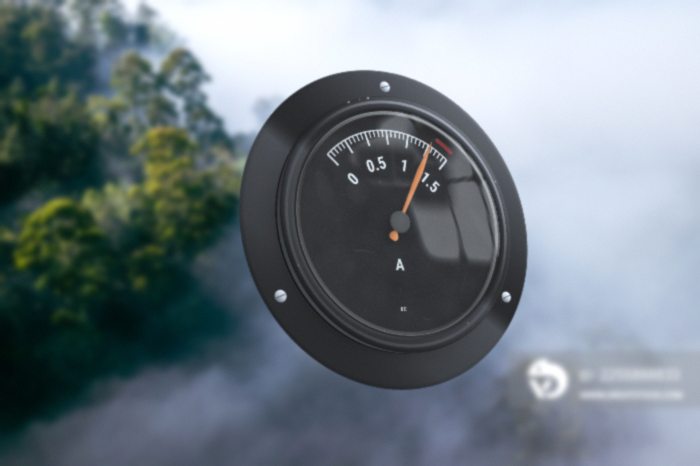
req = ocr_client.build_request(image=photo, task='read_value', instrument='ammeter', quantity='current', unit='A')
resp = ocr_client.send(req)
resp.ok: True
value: 1.25 A
